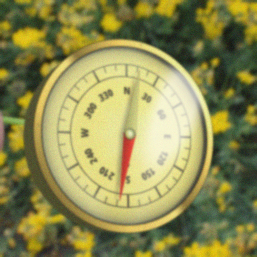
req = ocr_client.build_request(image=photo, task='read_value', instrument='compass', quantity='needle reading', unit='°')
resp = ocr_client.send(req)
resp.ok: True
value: 190 °
